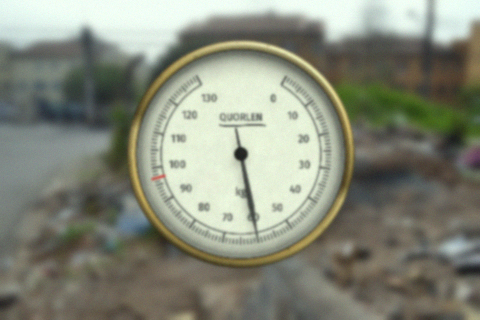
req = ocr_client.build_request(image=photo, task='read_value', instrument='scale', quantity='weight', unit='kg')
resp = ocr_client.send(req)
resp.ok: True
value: 60 kg
